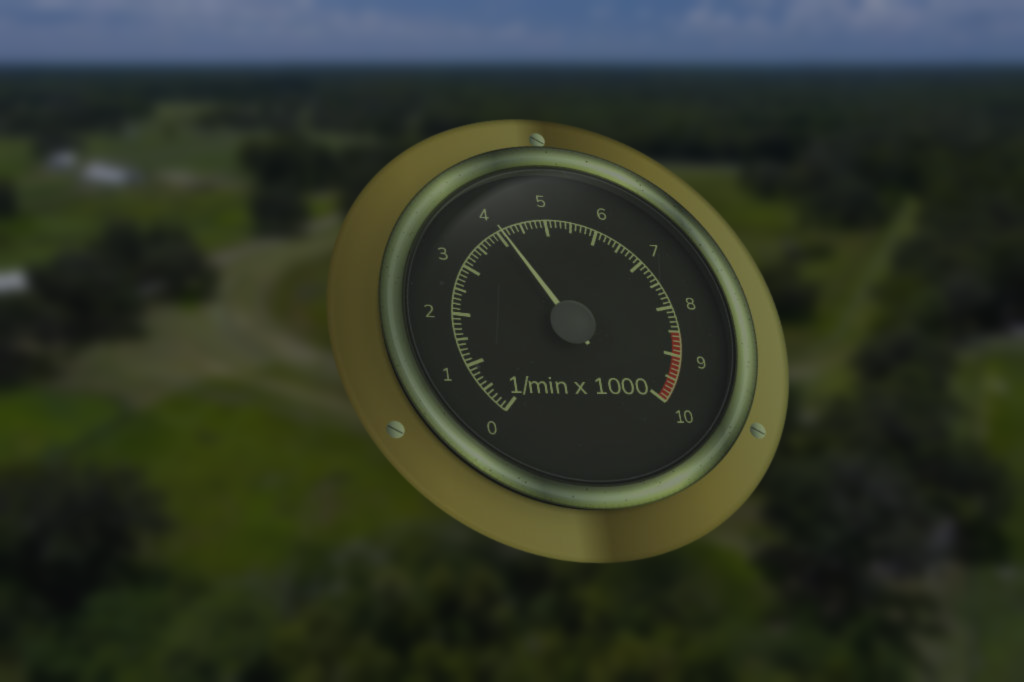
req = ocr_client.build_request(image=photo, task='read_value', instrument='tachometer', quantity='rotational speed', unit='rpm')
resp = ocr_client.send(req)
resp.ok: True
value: 4000 rpm
